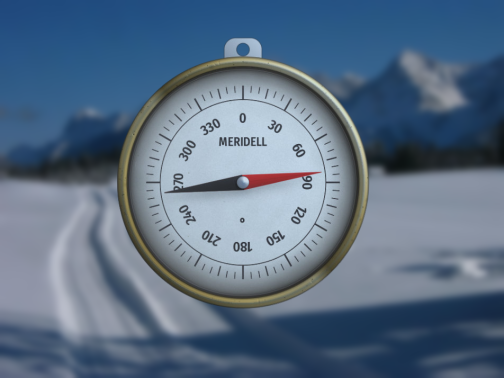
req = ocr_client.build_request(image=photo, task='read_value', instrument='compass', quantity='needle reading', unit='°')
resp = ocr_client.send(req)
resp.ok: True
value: 82.5 °
